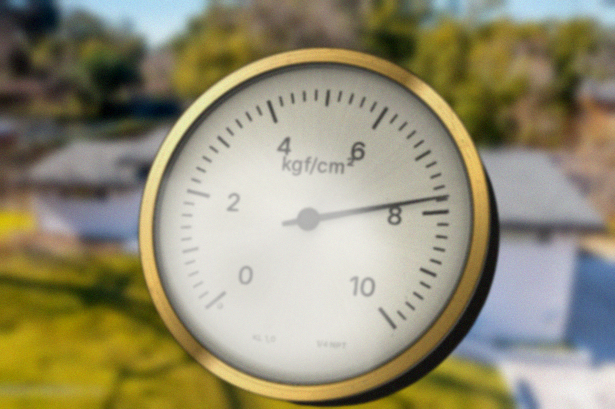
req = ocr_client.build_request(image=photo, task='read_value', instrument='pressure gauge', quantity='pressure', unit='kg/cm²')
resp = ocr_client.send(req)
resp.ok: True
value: 7.8 kg/cm²
